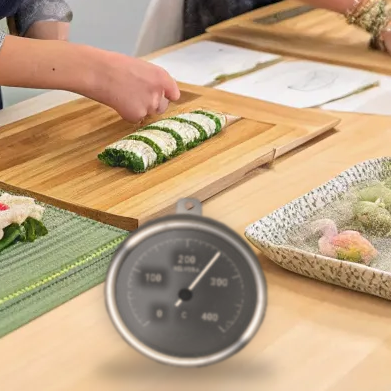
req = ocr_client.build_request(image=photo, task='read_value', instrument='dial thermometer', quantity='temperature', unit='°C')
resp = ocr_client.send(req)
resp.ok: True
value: 250 °C
